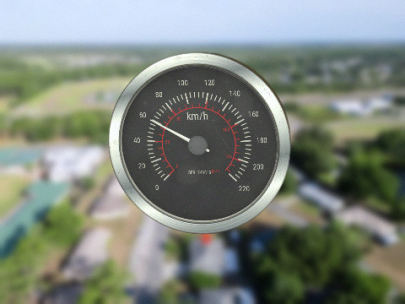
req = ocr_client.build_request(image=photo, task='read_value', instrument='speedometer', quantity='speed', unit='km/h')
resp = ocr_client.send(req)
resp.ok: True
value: 60 km/h
